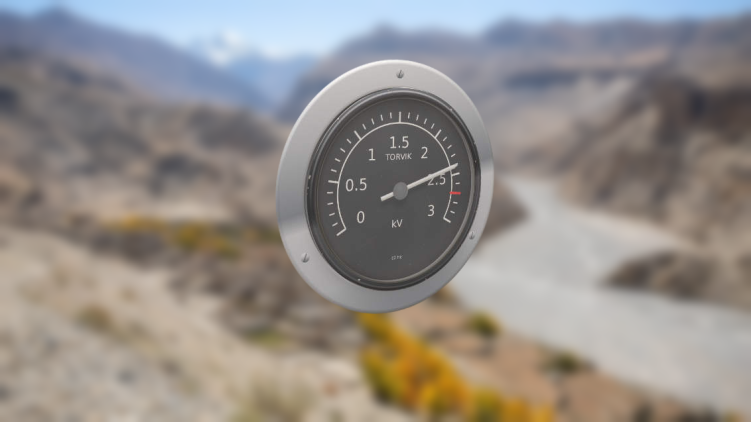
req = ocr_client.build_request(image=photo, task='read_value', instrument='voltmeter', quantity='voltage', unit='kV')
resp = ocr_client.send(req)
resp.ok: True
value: 2.4 kV
